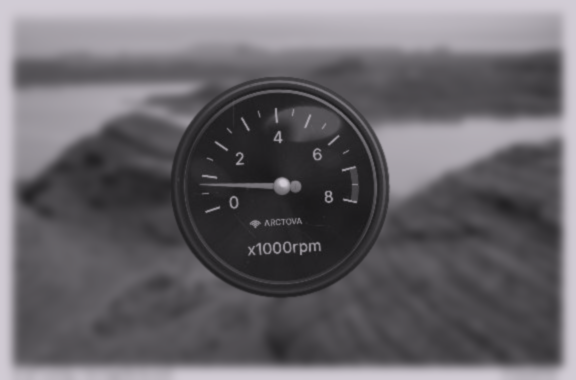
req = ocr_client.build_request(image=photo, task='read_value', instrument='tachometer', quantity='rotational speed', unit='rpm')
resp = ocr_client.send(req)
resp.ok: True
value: 750 rpm
